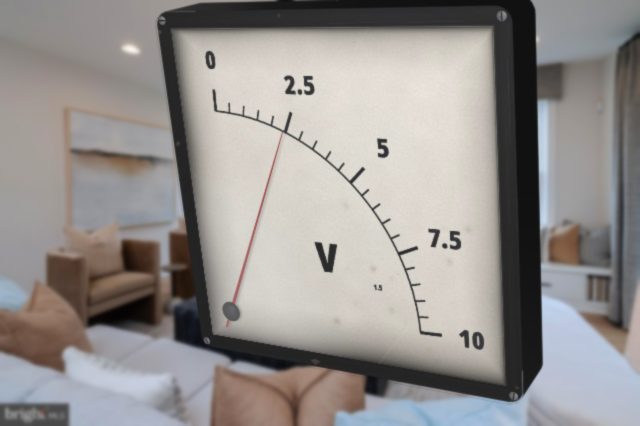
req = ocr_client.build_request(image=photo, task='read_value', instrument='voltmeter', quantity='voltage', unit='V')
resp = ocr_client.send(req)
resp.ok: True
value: 2.5 V
